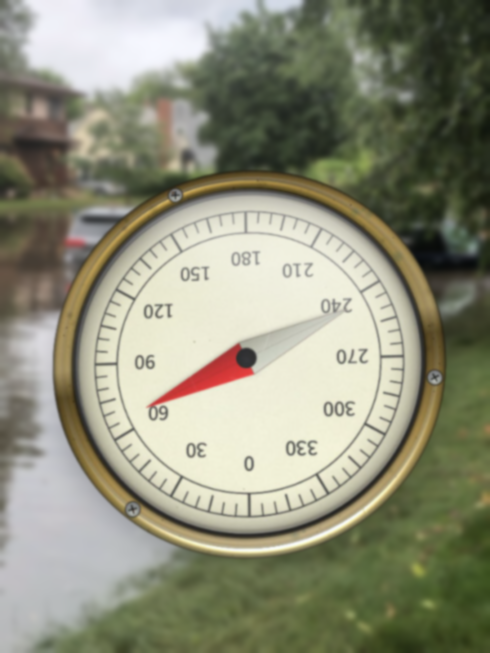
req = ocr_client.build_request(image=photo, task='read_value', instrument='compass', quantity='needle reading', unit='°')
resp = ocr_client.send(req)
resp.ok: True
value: 65 °
